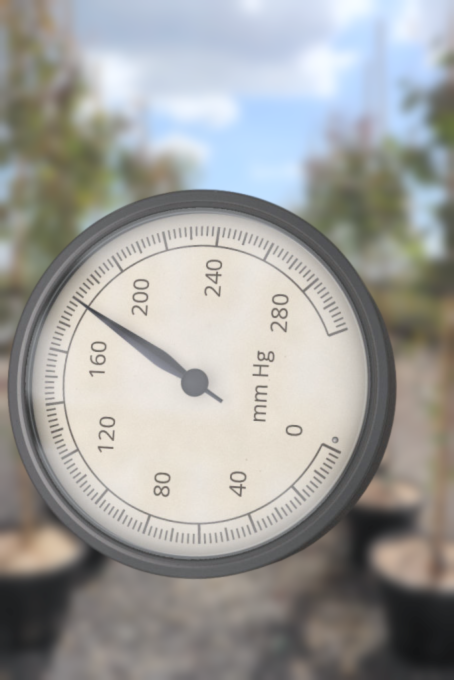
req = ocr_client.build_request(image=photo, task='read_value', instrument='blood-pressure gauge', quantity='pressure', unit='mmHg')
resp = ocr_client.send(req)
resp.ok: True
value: 180 mmHg
